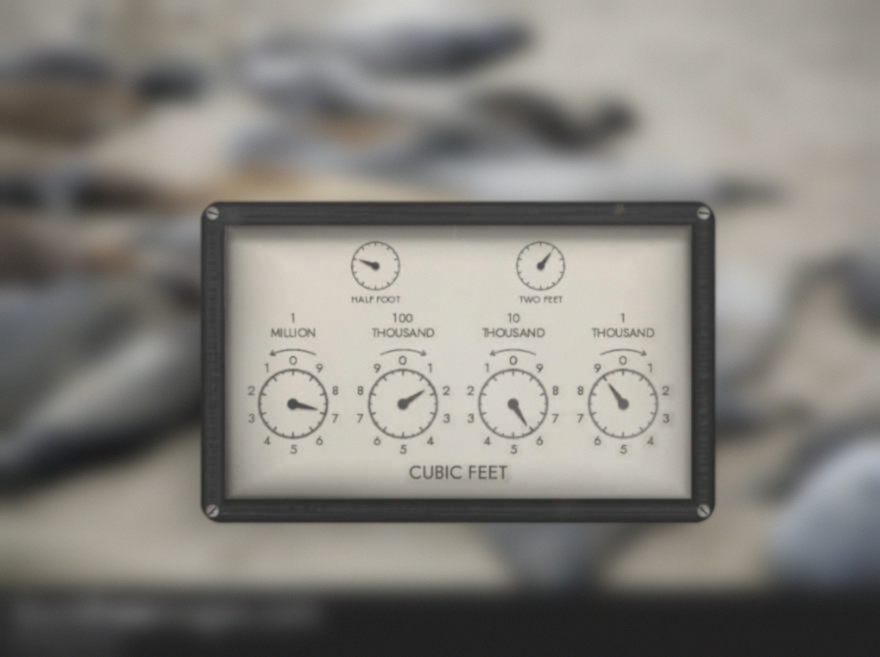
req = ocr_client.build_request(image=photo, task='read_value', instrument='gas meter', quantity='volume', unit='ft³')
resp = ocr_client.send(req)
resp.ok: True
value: 715900 ft³
